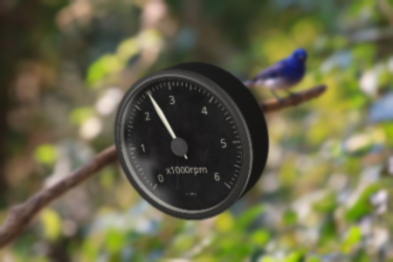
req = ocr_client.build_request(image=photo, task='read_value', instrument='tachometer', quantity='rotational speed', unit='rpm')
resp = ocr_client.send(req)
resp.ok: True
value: 2500 rpm
